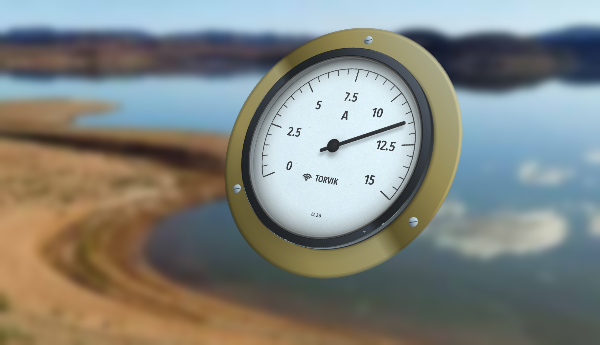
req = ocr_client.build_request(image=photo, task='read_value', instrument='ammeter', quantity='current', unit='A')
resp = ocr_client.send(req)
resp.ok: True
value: 11.5 A
